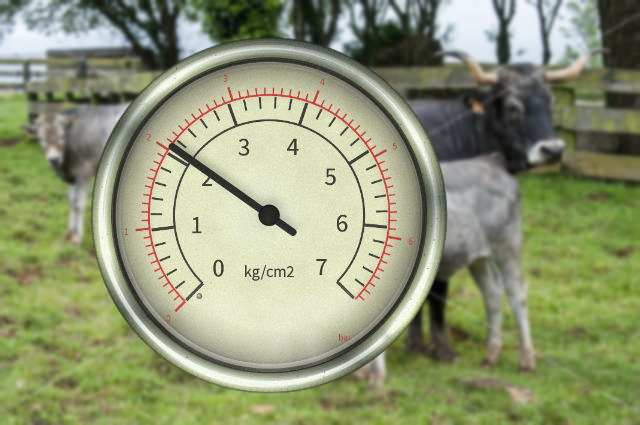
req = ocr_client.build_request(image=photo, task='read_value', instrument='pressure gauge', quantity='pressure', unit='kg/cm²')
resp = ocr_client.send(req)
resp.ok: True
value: 2.1 kg/cm²
